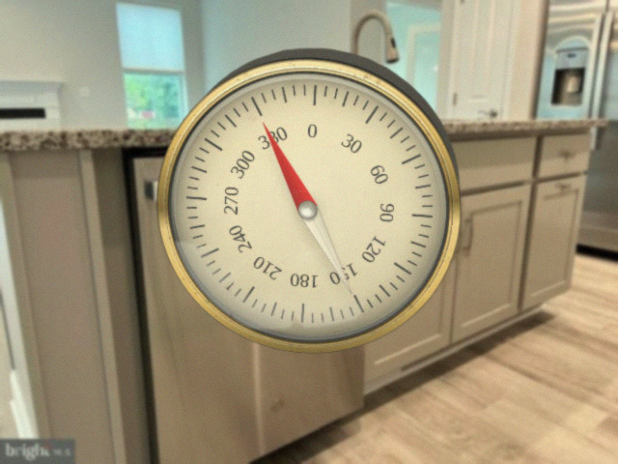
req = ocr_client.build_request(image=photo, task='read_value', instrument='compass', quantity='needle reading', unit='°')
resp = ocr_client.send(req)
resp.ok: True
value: 330 °
